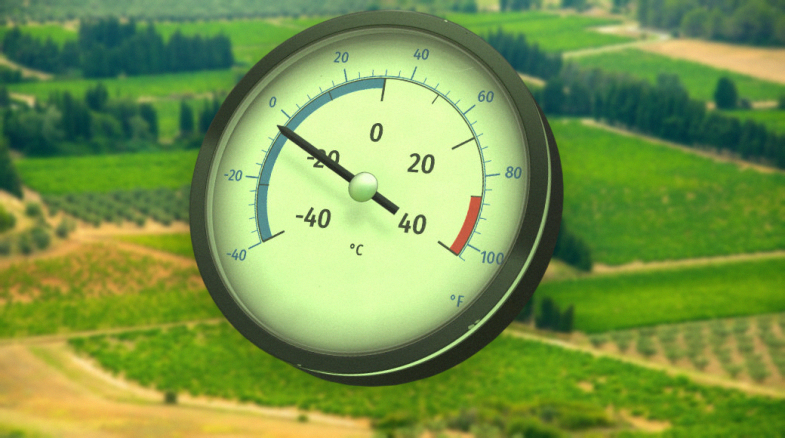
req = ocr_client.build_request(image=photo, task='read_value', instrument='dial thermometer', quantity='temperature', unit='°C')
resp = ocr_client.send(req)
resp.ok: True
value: -20 °C
